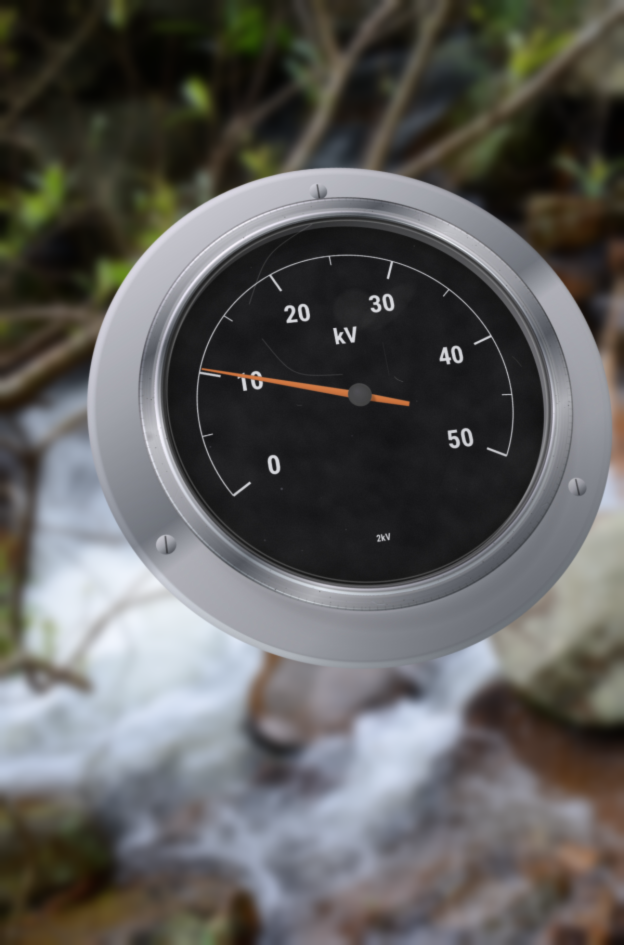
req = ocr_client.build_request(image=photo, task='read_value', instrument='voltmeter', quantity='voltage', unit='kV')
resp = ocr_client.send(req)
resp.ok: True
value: 10 kV
